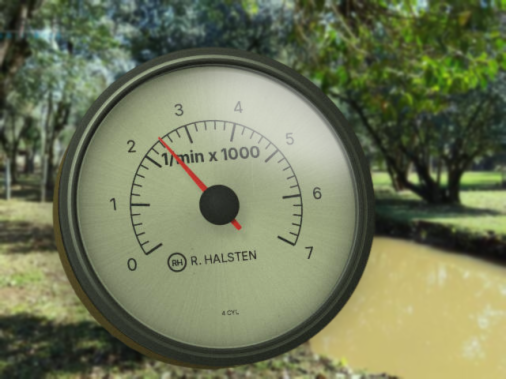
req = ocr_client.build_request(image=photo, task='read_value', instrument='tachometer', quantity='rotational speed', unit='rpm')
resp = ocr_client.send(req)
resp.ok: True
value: 2400 rpm
